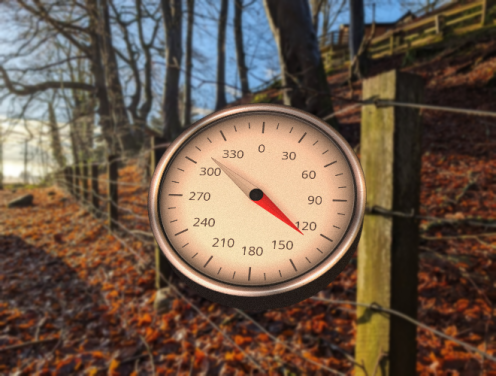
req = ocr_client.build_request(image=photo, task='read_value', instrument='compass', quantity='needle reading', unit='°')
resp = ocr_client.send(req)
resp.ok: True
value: 130 °
